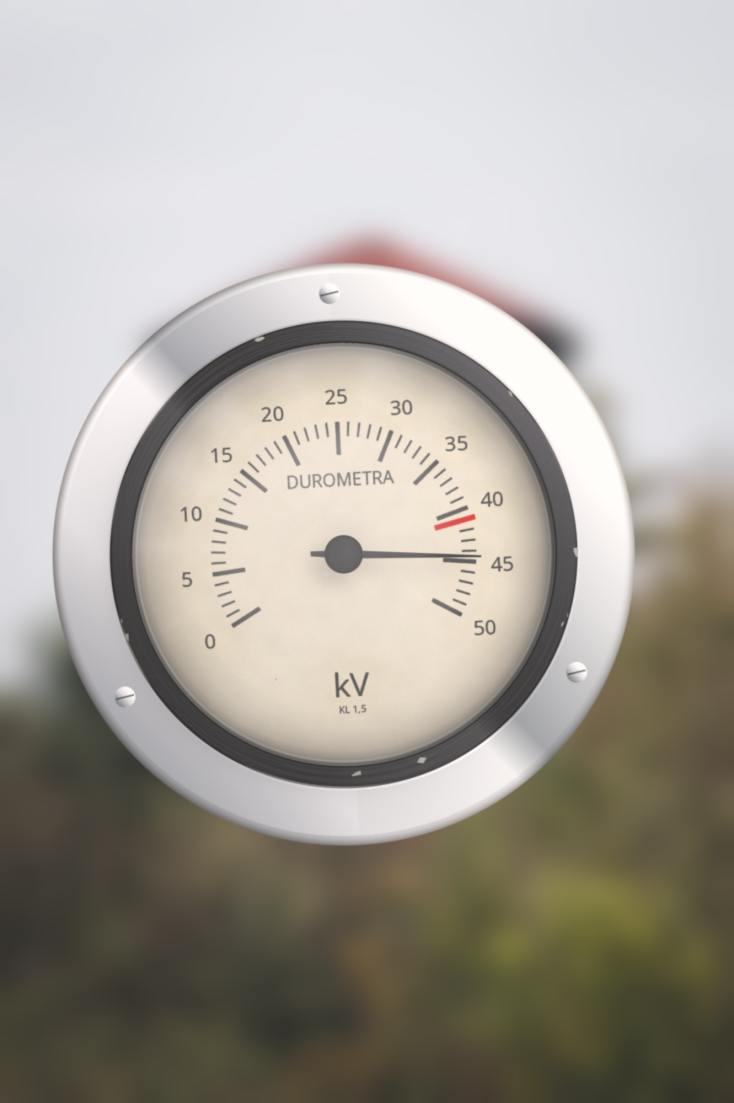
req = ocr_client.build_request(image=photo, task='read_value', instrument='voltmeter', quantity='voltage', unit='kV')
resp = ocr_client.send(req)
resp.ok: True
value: 44.5 kV
